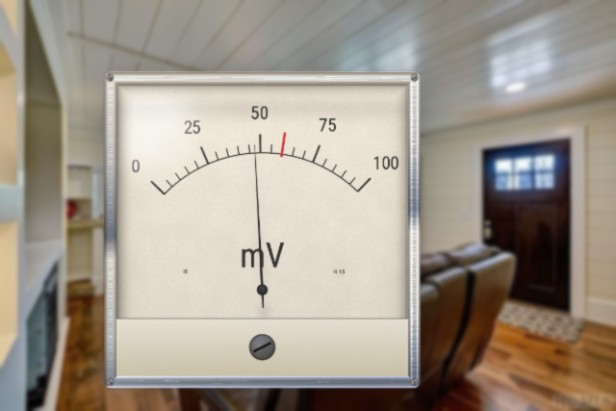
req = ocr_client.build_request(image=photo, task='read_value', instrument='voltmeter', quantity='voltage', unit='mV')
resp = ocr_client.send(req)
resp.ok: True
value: 47.5 mV
